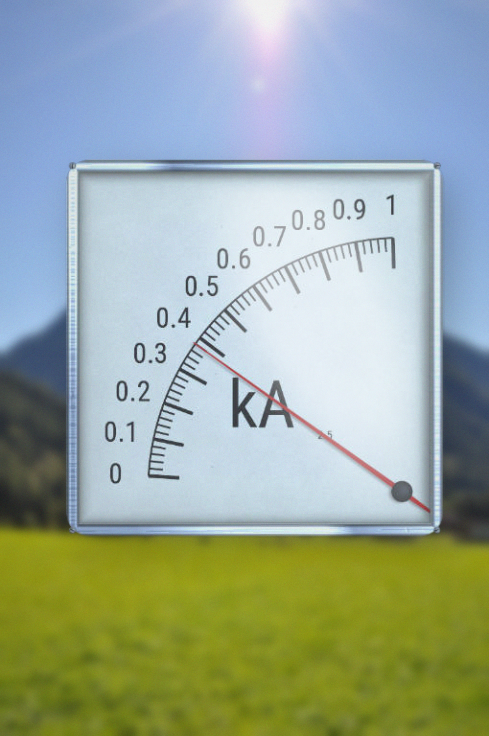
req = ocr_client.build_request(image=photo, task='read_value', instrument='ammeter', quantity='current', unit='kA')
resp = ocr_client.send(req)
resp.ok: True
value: 0.38 kA
